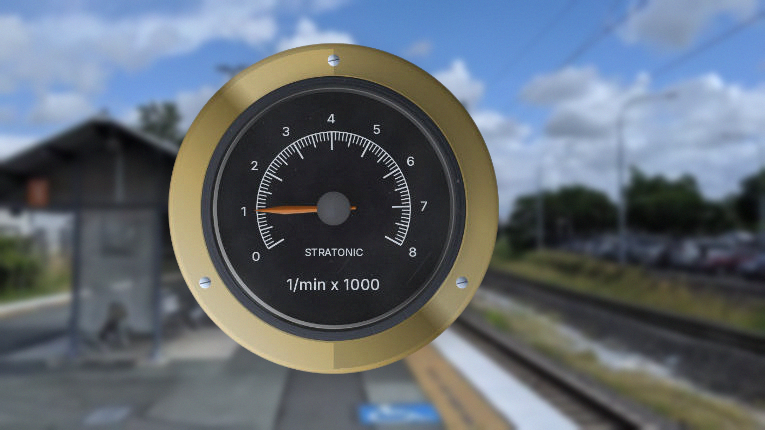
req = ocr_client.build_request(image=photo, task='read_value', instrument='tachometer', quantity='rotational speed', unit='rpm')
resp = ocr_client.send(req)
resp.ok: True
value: 1000 rpm
